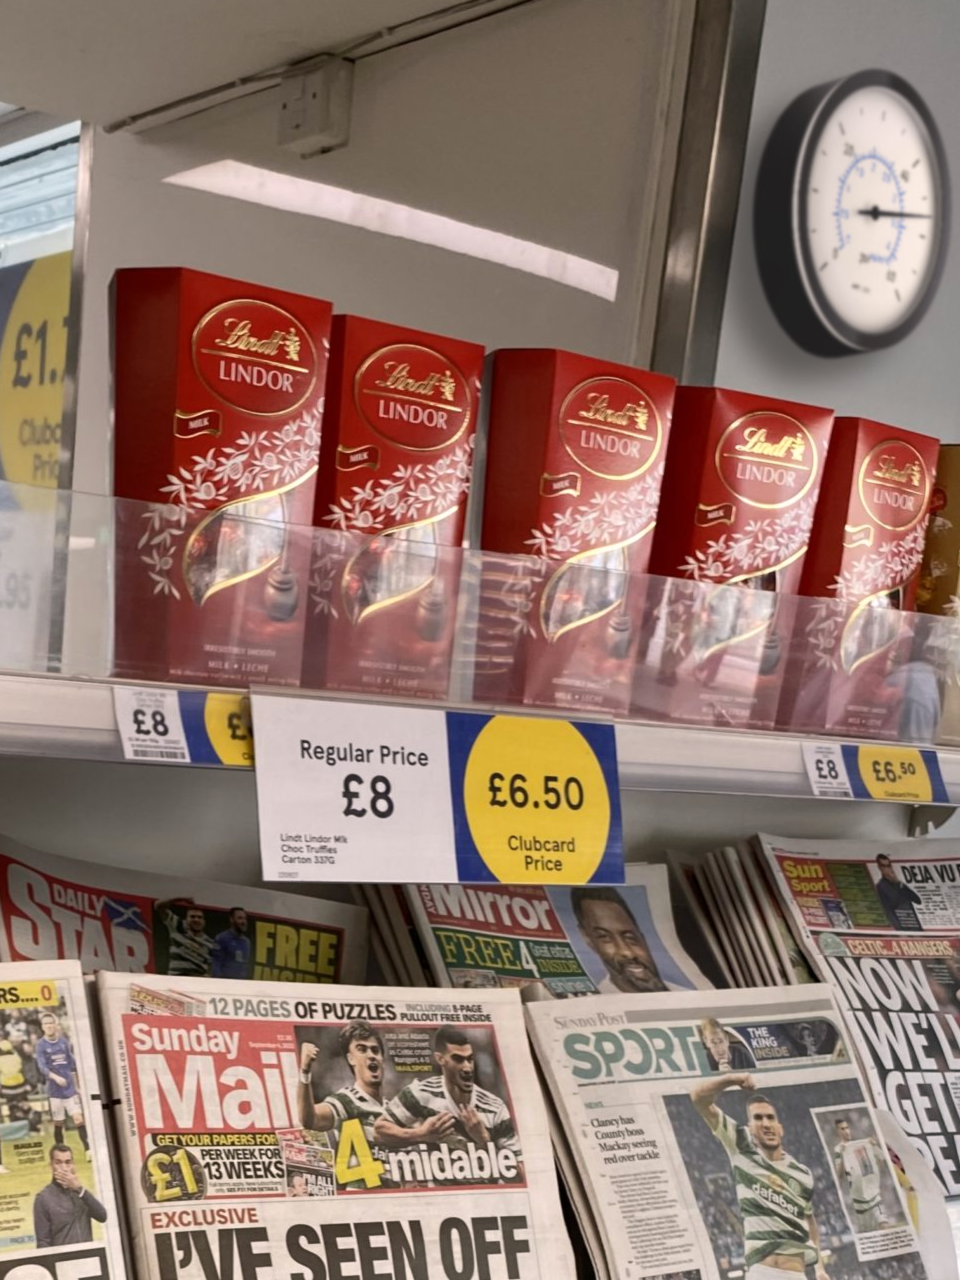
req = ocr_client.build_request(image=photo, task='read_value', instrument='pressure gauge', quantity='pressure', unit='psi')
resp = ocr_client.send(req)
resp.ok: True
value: 47.5 psi
